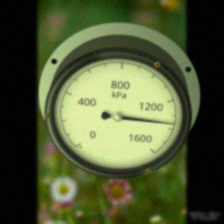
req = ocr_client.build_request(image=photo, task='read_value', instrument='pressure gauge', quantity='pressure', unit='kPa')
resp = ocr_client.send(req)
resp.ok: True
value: 1350 kPa
